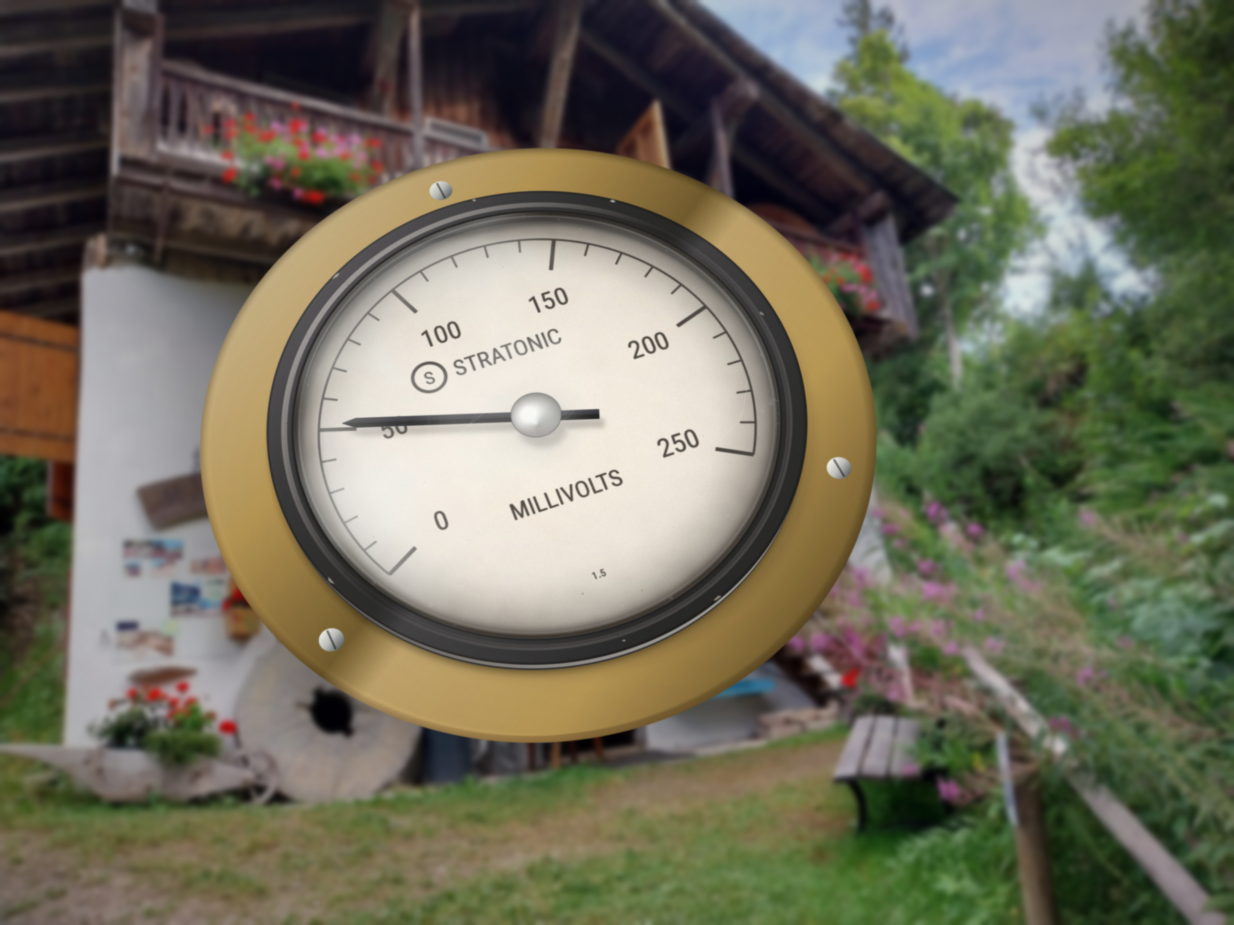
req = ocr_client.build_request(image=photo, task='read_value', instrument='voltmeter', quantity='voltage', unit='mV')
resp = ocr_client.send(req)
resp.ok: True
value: 50 mV
